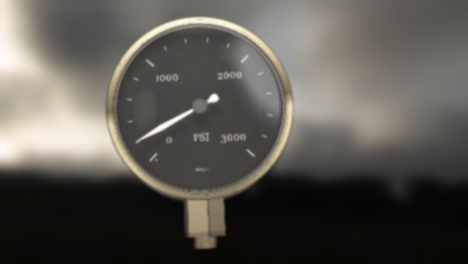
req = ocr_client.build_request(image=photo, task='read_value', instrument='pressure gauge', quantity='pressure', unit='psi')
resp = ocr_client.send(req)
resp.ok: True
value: 200 psi
